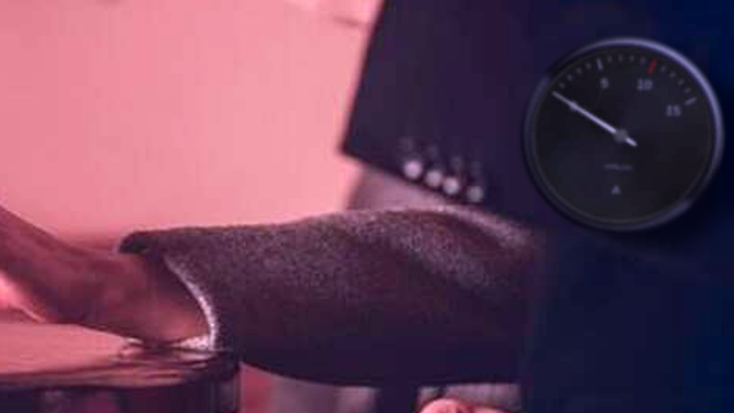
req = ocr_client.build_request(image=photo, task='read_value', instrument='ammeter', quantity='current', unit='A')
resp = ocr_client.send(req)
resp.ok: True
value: 0 A
